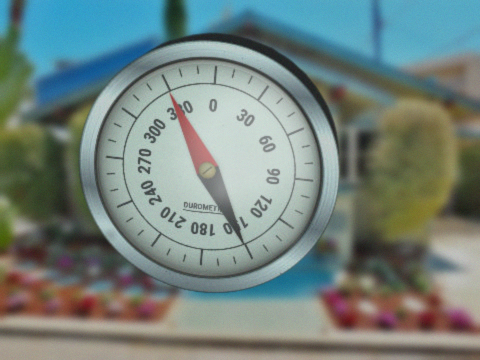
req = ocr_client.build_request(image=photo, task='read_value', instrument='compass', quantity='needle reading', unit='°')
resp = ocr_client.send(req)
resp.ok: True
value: 330 °
